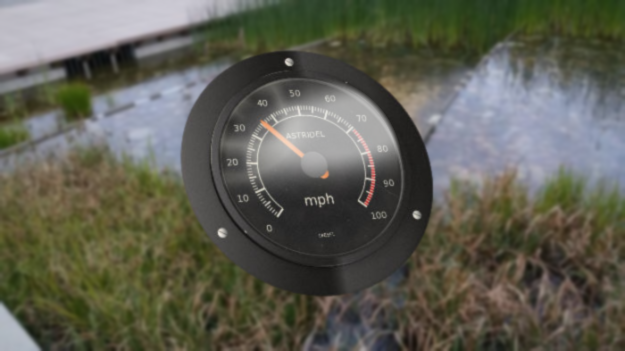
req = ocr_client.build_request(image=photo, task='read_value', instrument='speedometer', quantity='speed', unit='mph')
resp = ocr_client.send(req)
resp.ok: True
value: 35 mph
